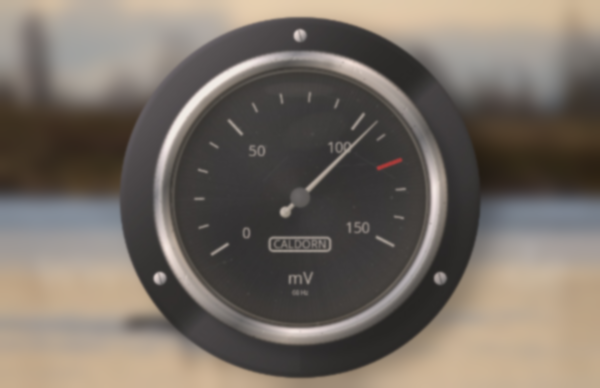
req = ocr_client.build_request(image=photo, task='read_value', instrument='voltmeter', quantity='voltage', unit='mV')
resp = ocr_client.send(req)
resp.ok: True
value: 105 mV
